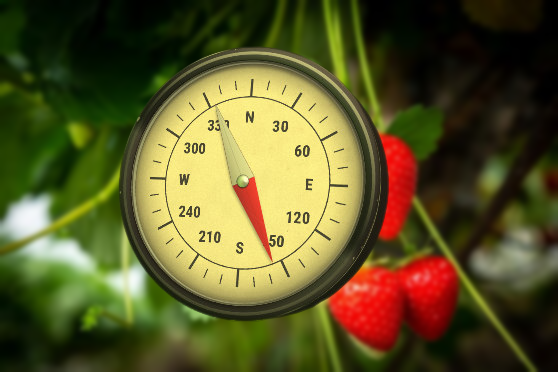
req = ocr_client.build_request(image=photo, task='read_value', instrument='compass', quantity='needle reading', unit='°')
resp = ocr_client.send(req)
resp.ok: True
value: 155 °
